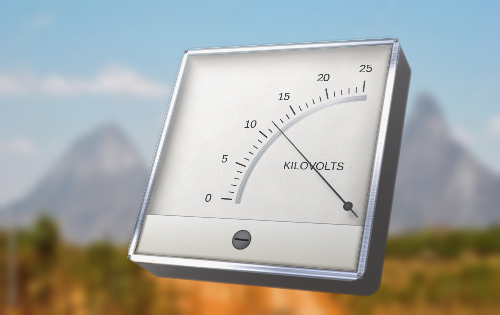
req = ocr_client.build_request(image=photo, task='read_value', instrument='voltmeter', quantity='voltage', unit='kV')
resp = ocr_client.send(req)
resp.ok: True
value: 12 kV
